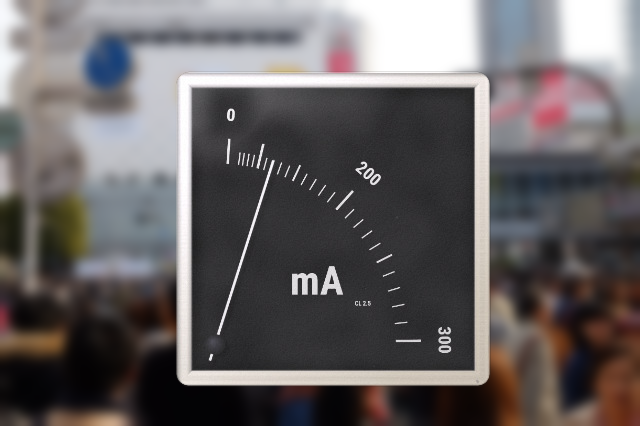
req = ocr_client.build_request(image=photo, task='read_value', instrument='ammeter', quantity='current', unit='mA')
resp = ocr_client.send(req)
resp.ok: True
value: 120 mA
